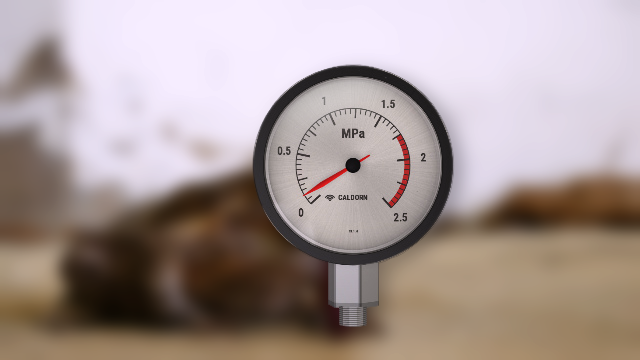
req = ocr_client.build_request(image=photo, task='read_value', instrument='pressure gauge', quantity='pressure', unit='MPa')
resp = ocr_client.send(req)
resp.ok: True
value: 0.1 MPa
